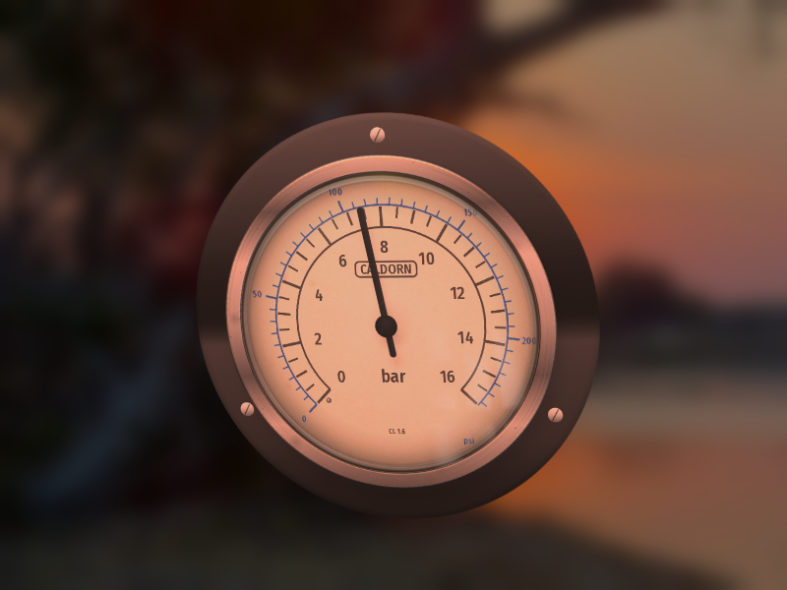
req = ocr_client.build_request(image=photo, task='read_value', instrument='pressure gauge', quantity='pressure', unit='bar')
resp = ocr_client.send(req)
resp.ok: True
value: 7.5 bar
